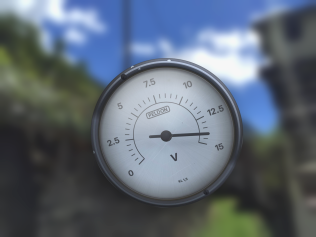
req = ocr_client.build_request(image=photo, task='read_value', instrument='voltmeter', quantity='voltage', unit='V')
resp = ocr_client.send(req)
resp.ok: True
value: 14 V
